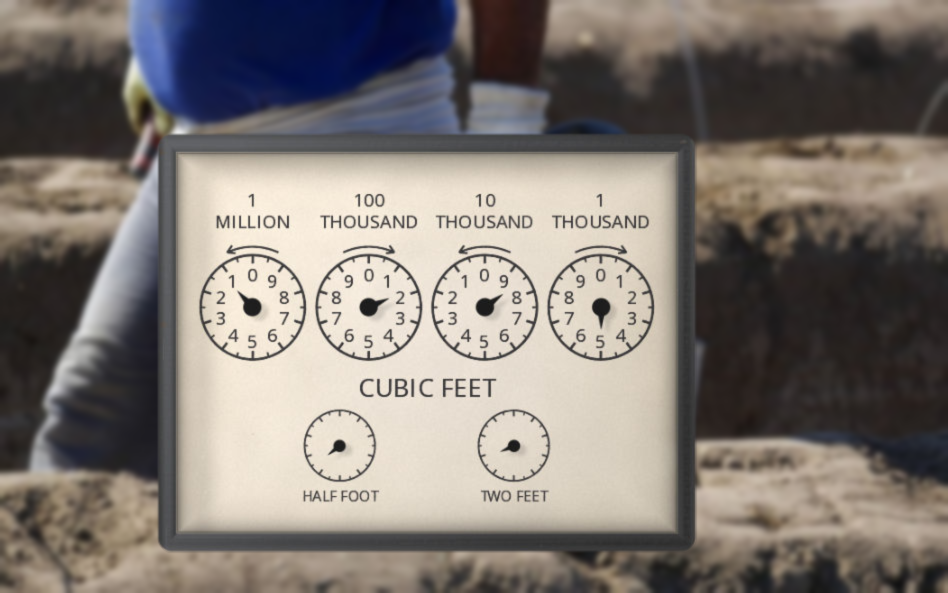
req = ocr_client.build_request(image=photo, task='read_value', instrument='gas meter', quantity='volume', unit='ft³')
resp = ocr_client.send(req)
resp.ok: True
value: 118500 ft³
